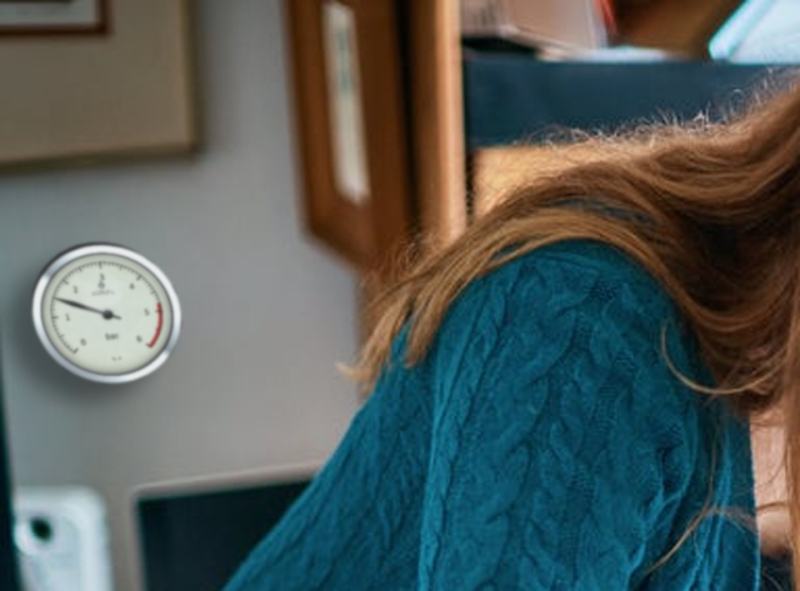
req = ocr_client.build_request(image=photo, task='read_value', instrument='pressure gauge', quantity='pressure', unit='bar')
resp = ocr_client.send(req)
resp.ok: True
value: 1.5 bar
